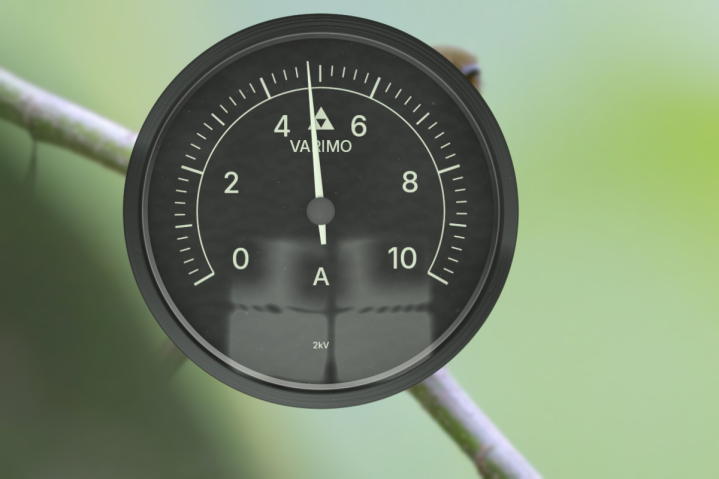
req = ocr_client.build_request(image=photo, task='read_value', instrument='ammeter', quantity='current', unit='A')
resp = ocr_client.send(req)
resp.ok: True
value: 4.8 A
